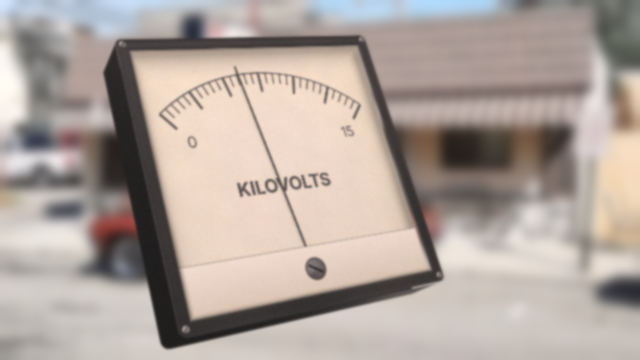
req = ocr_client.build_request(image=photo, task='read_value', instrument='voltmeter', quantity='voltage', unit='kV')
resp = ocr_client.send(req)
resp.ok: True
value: 6 kV
